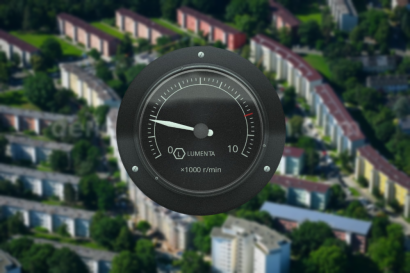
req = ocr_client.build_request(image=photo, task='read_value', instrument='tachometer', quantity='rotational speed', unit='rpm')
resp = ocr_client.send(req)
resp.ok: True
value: 1800 rpm
